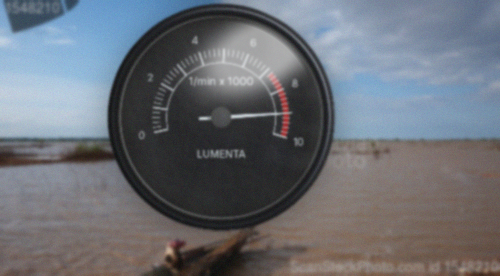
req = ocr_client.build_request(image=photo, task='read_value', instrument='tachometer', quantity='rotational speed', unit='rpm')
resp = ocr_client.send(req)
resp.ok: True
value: 9000 rpm
